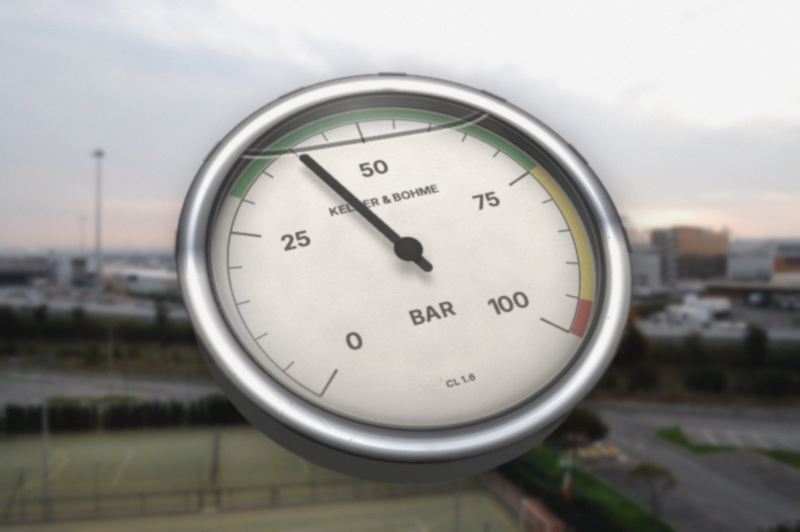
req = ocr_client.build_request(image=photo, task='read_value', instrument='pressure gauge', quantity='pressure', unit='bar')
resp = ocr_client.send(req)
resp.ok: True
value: 40 bar
